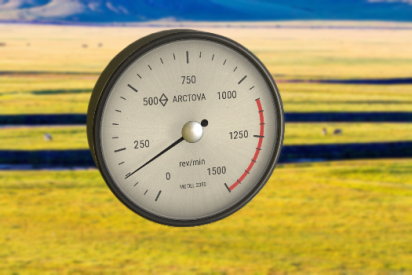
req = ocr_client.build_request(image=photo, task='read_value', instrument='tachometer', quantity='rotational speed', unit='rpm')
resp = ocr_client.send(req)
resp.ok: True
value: 150 rpm
